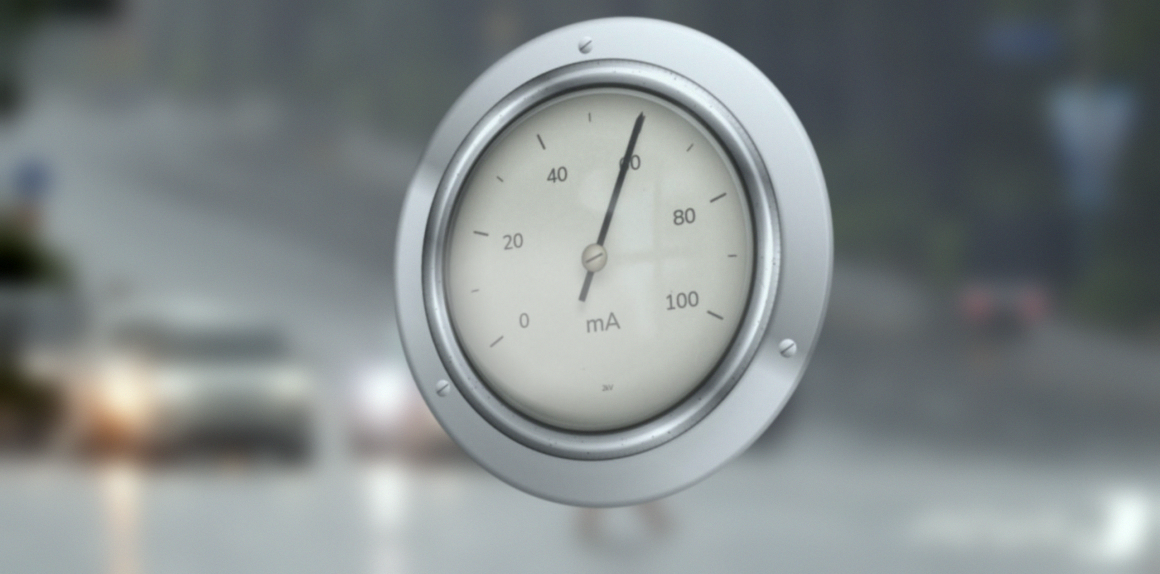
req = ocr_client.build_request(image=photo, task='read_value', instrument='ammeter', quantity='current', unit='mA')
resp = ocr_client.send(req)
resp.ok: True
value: 60 mA
